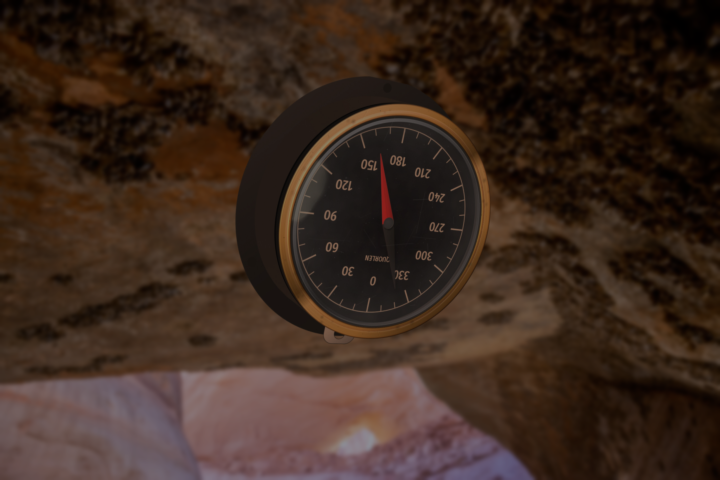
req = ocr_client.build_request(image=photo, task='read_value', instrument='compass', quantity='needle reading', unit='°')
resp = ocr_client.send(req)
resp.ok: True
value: 160 °
